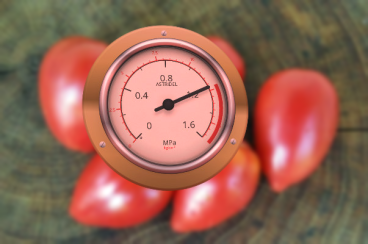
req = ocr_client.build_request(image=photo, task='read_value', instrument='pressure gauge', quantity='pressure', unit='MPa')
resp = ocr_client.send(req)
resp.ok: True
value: 1.2 MPa
